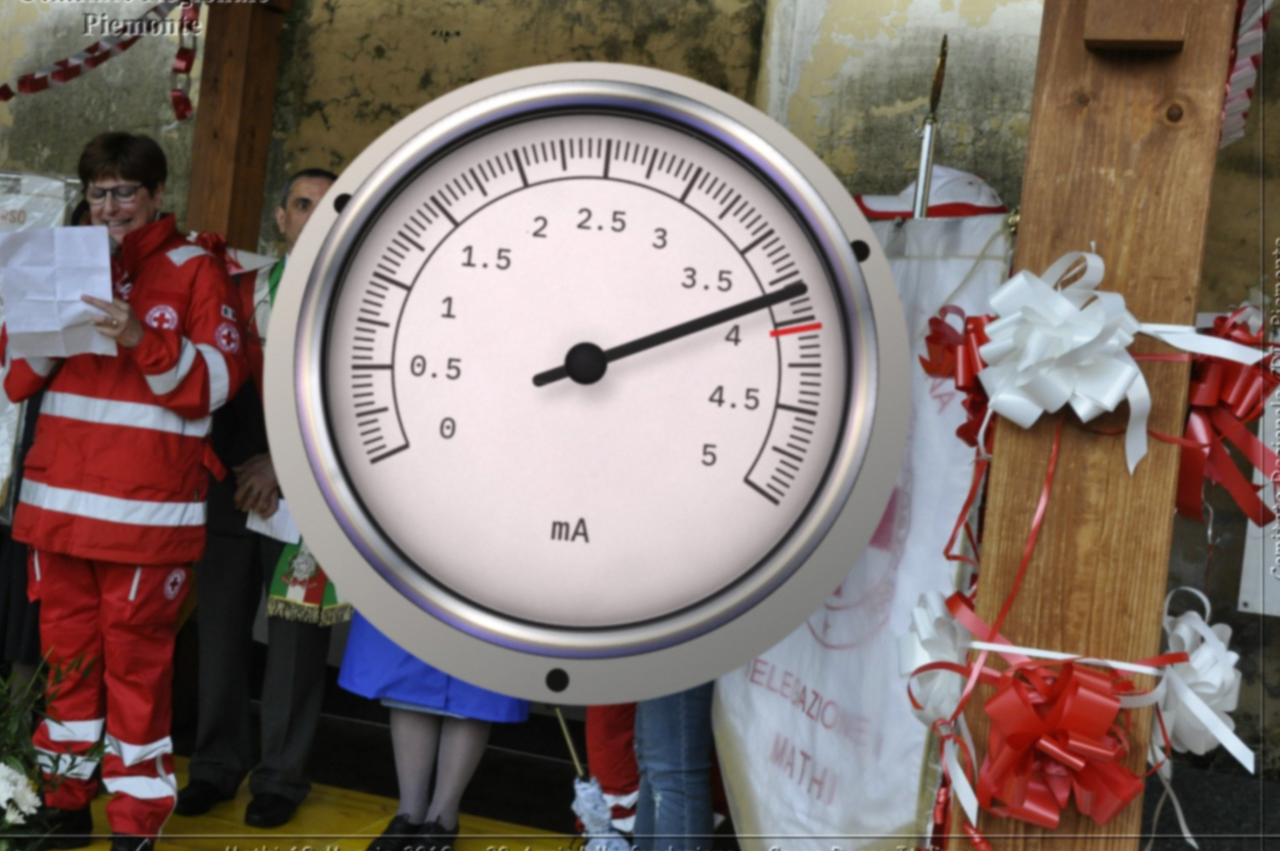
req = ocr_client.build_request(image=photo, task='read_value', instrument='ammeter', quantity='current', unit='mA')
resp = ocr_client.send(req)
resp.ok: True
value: 3.85 mA
